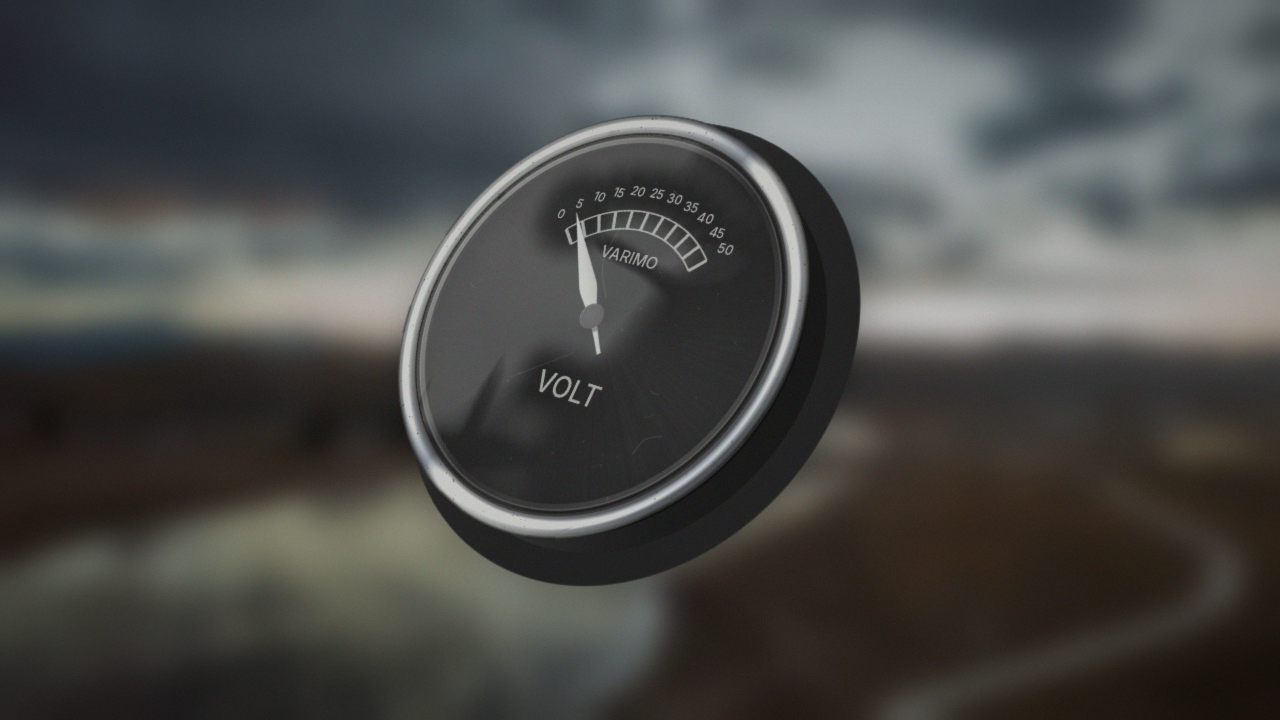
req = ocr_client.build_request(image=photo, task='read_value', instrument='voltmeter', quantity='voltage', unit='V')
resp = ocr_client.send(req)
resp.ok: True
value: 5 V
